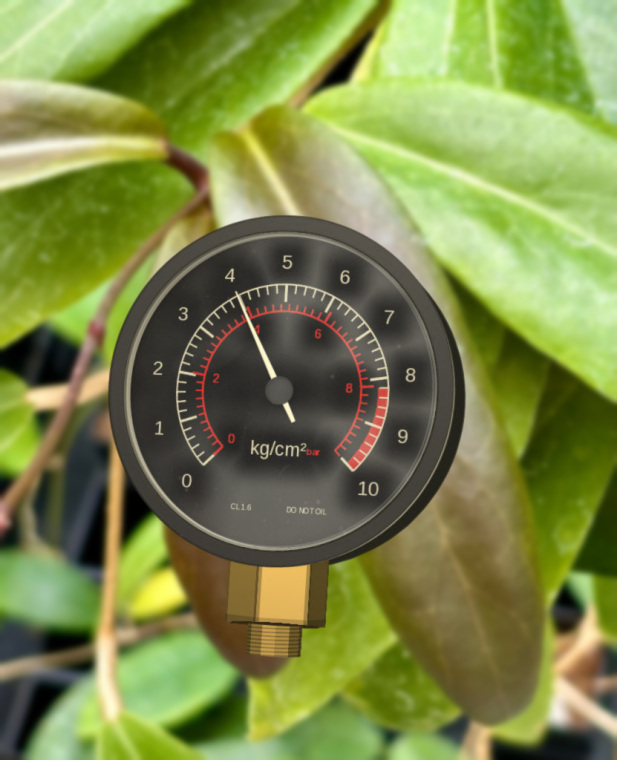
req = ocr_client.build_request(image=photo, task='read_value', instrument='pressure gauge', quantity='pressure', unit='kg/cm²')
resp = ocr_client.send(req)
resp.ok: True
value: 4 kg/cm²
